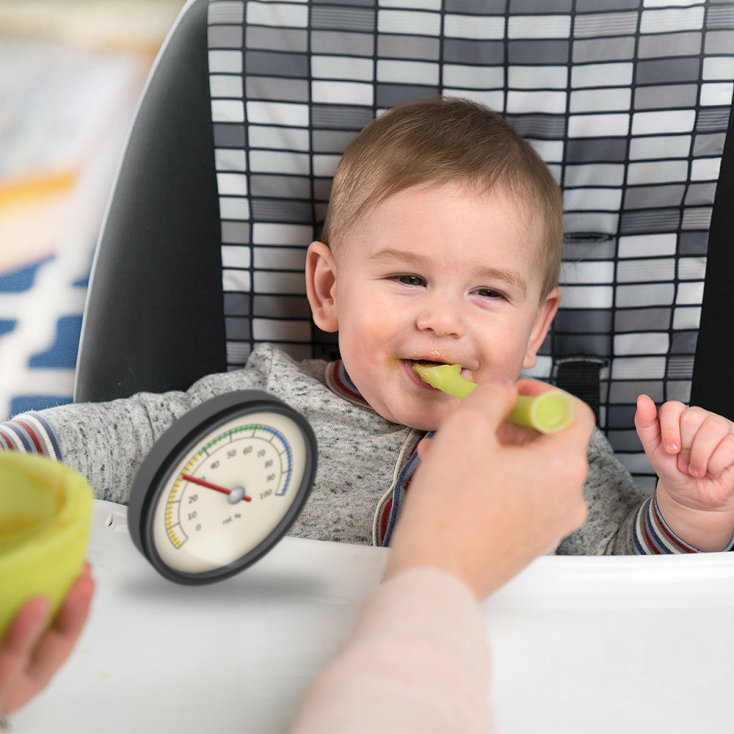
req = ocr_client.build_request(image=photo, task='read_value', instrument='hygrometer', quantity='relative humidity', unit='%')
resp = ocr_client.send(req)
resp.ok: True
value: 30 %
